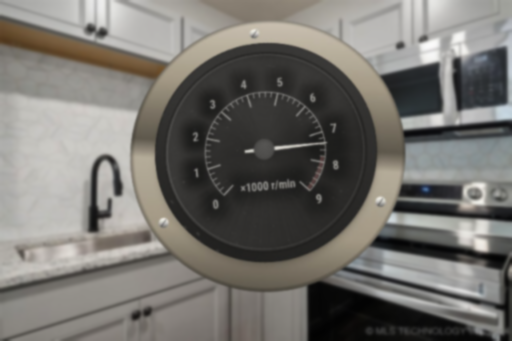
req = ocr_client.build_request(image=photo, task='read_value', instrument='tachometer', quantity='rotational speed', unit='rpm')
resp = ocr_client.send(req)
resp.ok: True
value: 7400 rpm
